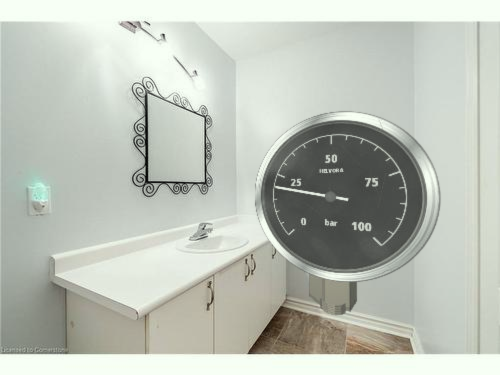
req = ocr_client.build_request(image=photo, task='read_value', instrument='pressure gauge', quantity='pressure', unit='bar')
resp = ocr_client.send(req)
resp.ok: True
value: 20 bar
